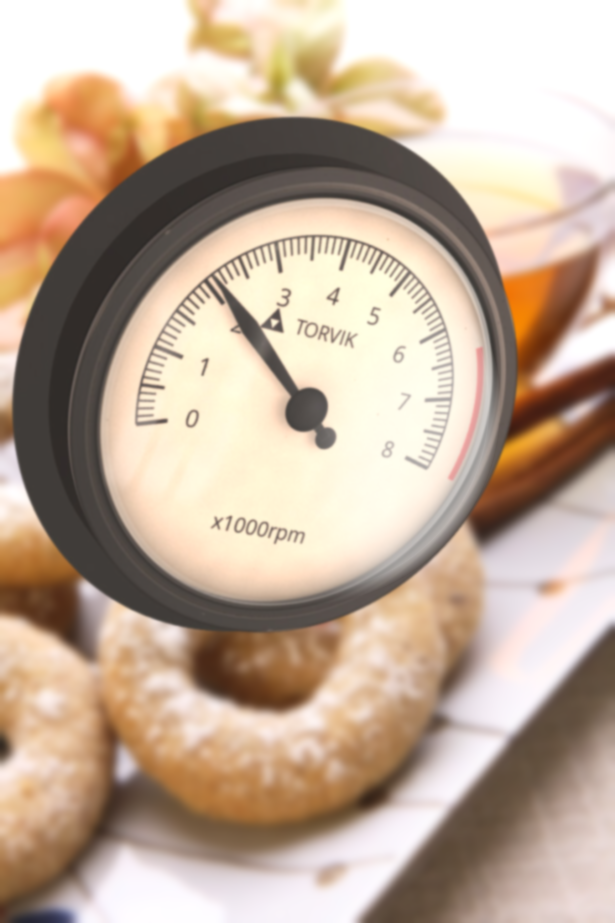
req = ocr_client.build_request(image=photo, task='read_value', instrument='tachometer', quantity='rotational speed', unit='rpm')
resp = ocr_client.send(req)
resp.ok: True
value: 2100 rpm
